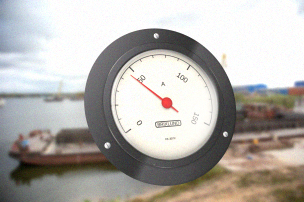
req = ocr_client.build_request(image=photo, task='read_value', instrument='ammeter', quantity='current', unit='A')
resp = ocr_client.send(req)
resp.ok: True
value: 45 A
